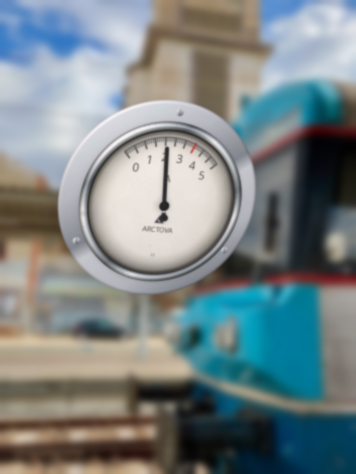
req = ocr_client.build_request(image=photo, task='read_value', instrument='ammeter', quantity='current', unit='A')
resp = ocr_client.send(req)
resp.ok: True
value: 2 A
